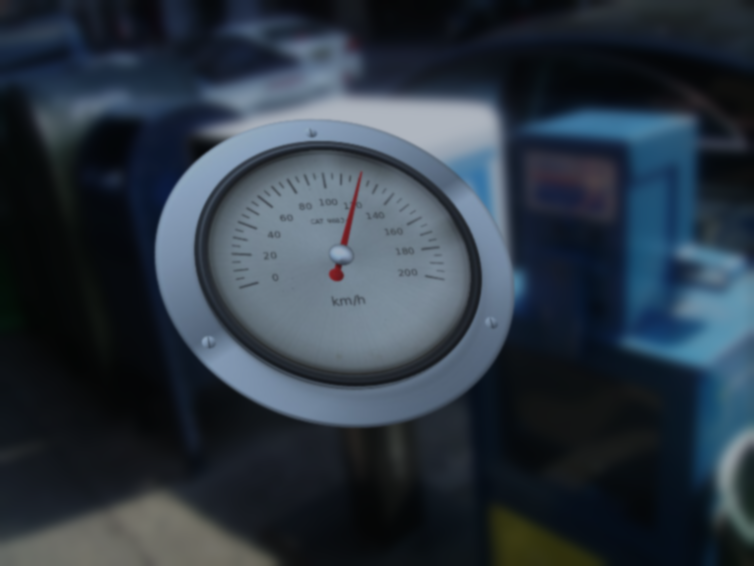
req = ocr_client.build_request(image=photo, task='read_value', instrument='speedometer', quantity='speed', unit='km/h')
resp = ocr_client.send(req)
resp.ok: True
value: 120 km/h
